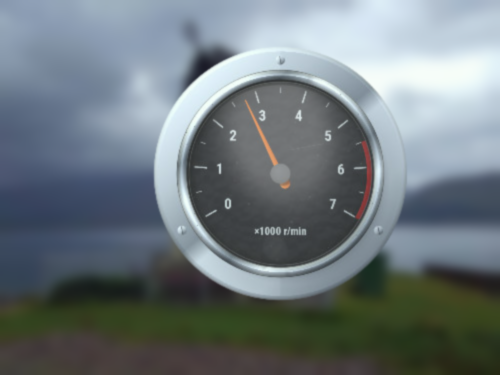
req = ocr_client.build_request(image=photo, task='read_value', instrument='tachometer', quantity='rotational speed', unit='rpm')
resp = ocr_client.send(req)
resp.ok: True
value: 2750 rpm
